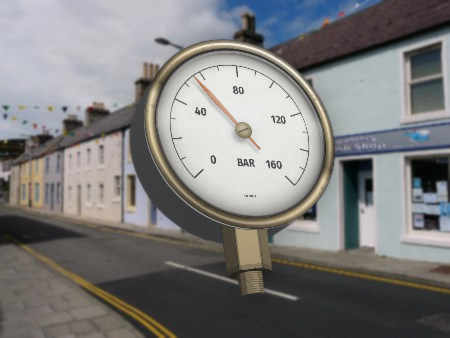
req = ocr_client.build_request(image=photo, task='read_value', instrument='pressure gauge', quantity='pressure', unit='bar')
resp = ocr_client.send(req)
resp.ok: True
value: 55 bar
